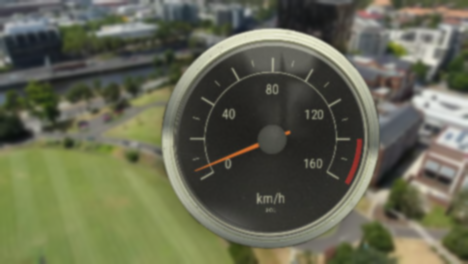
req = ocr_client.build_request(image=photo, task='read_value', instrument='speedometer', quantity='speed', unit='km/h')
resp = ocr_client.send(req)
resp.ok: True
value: 5 km/h
